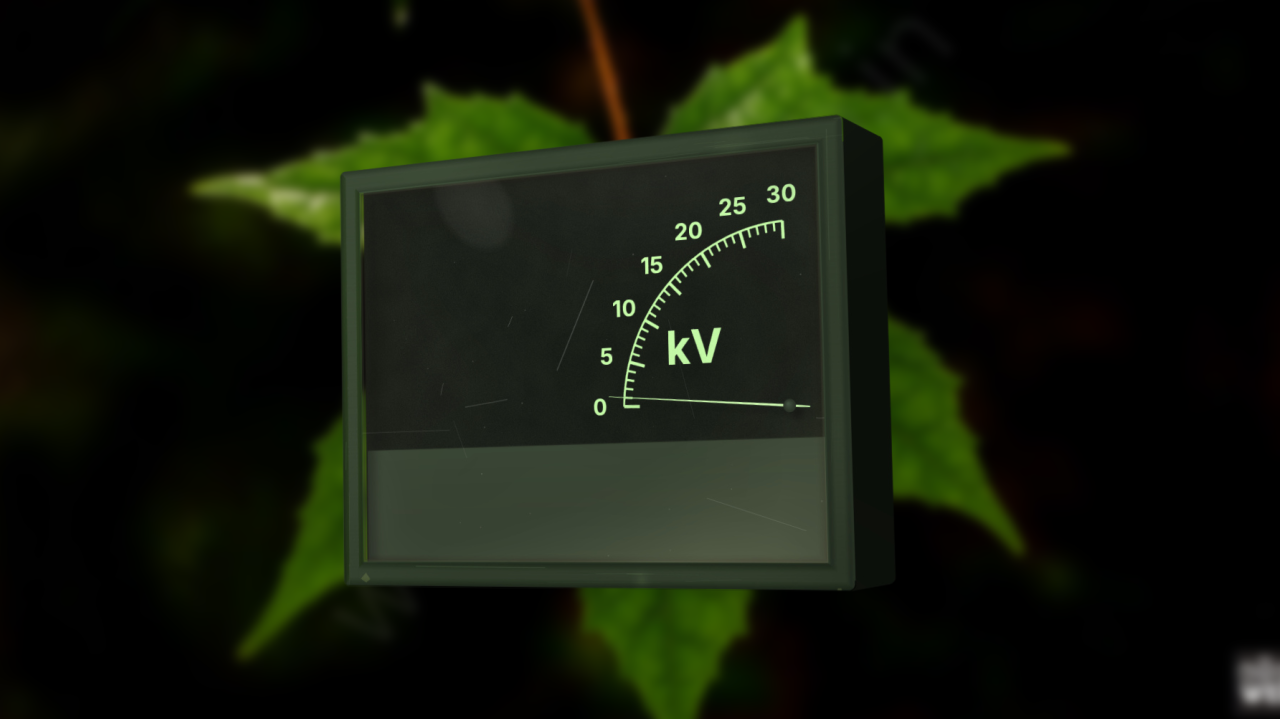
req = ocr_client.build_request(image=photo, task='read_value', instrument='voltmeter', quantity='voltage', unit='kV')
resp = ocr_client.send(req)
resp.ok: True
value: 1 kV
